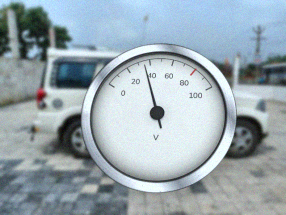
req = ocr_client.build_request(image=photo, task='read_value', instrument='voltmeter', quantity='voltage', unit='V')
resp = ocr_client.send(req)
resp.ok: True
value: 35 V
